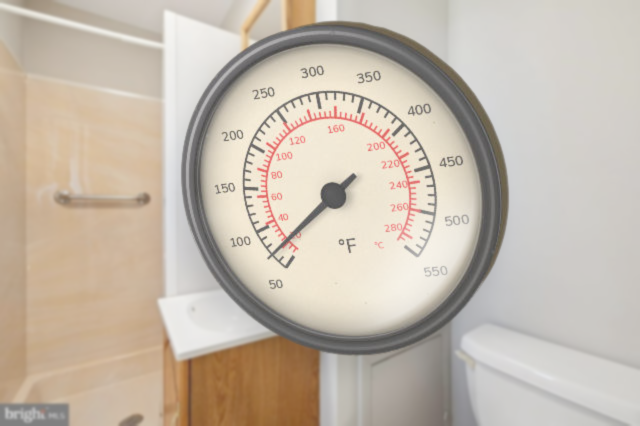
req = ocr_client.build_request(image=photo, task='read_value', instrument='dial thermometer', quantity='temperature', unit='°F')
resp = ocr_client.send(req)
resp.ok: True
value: 70 °F
